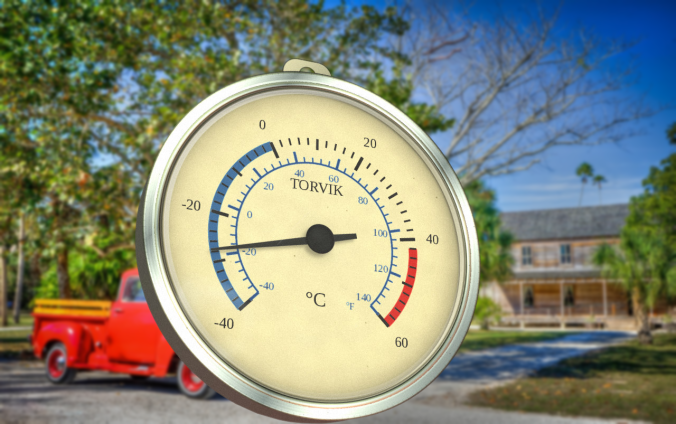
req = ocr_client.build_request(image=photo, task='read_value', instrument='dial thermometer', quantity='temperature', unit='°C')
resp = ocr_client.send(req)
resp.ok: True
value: -28 °C
